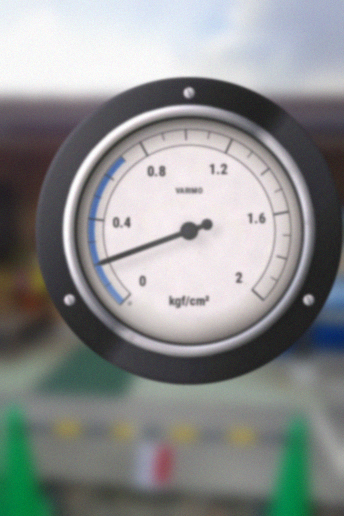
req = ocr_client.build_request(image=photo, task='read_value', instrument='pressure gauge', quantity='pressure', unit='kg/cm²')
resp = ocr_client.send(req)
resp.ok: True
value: 0.2 kg/cm²
